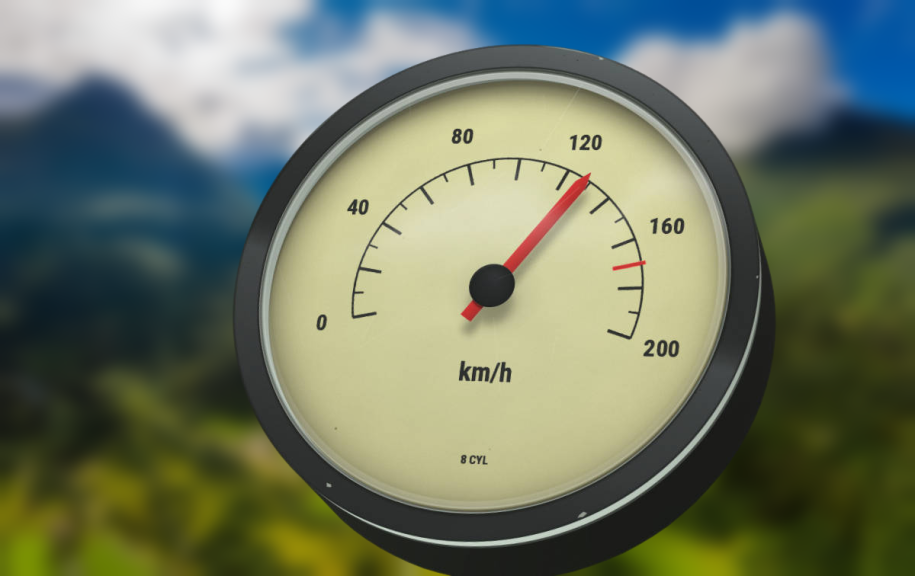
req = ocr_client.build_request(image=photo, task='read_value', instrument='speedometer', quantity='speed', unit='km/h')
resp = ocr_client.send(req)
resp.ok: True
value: 130 km/h
